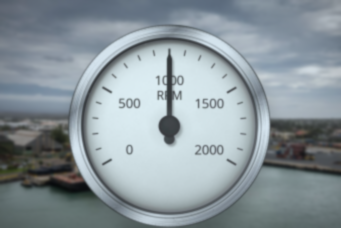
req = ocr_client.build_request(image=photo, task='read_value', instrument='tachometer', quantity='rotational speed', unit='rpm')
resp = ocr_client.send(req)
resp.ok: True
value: 1000 rpm
